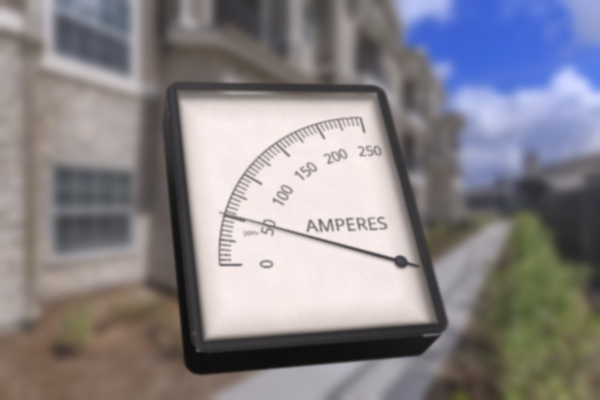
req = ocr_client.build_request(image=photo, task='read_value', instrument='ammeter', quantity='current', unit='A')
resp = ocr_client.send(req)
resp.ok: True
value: 50 A
